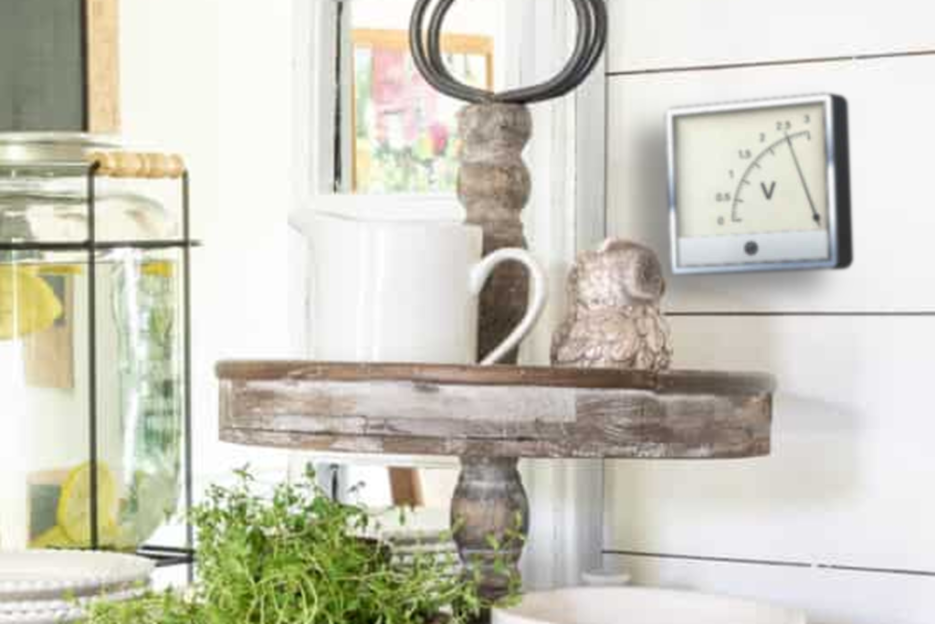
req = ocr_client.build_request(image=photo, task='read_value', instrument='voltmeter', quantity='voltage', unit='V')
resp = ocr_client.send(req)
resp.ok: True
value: 2.5 V
